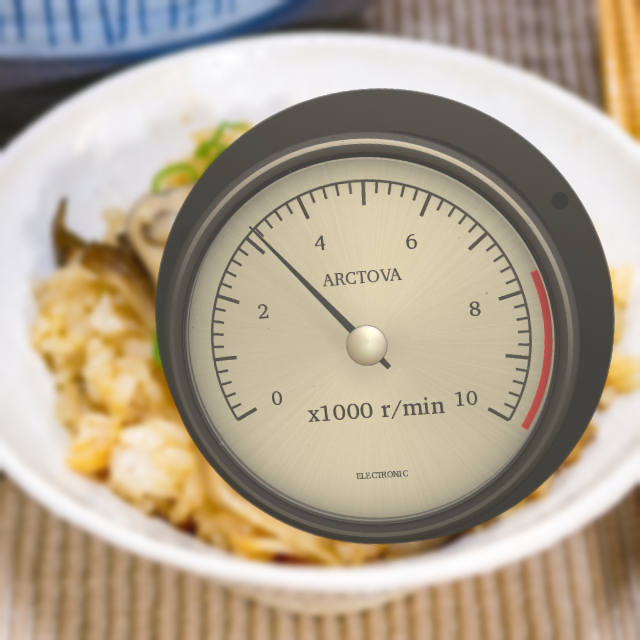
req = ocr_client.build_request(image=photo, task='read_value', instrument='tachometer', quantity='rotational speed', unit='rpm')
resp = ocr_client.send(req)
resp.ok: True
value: 3200 rpm
